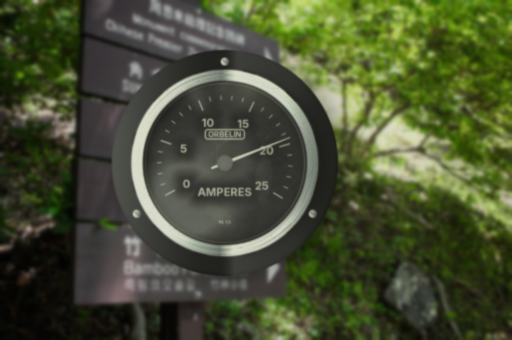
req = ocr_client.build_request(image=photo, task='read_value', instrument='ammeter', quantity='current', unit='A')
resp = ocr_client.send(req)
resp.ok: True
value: 19.5 A
